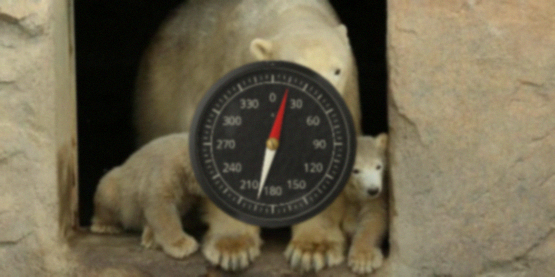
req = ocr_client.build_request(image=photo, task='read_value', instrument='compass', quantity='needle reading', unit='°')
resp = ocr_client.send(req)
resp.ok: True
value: 15 °
